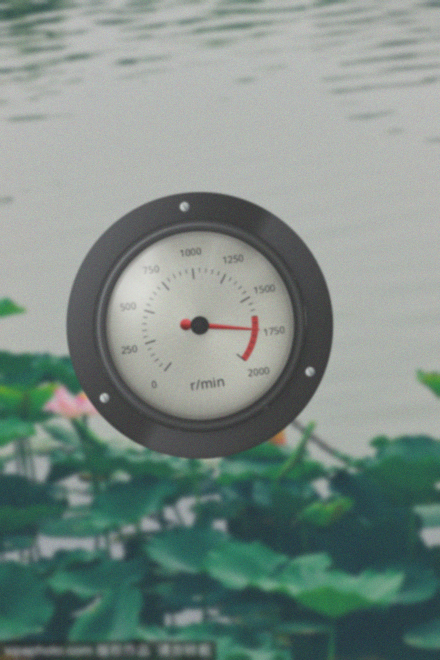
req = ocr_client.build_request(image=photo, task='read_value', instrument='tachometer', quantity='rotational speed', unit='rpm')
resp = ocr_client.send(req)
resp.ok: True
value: 1750 rpm
